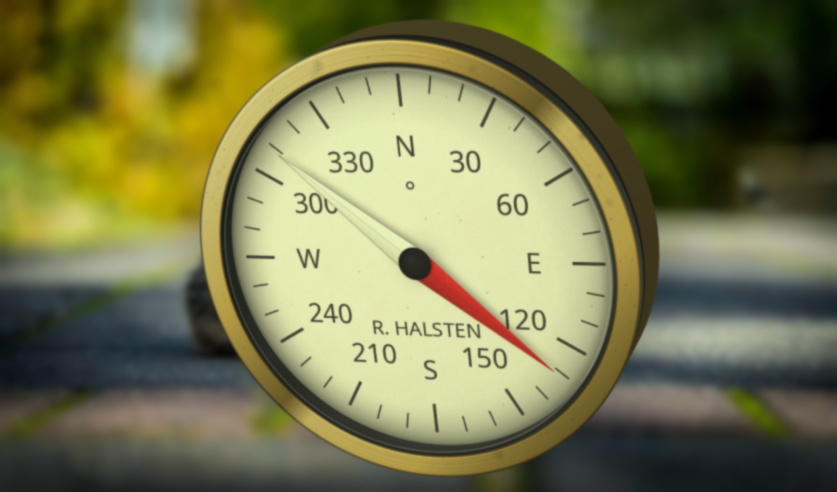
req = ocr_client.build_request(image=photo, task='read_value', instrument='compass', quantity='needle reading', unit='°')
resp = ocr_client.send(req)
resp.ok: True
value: 130 °
